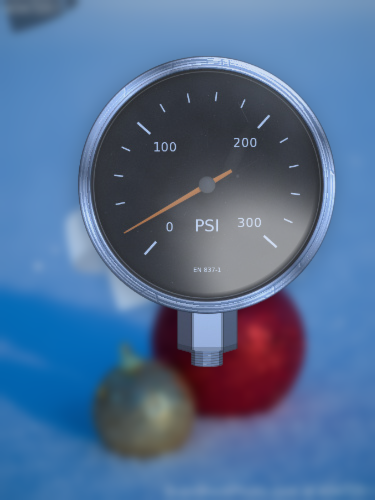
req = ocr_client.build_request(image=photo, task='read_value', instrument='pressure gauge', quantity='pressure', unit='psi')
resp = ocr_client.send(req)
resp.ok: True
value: 20 psi
